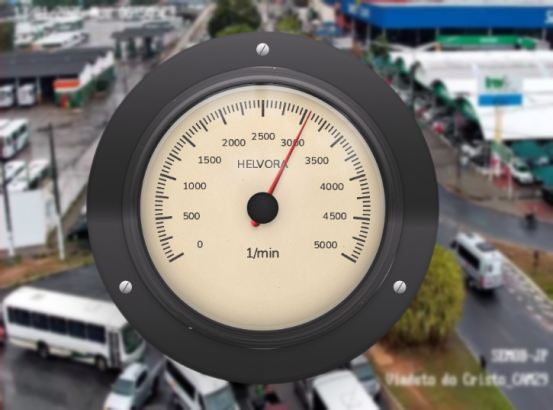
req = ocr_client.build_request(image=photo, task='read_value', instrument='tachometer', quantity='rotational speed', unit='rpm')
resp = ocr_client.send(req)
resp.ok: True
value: 3050 rpm
